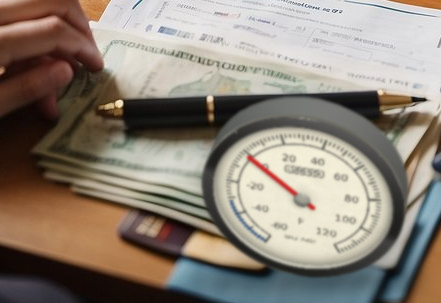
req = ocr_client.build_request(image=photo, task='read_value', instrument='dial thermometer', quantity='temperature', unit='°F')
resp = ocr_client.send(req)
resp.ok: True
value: 0 °F
